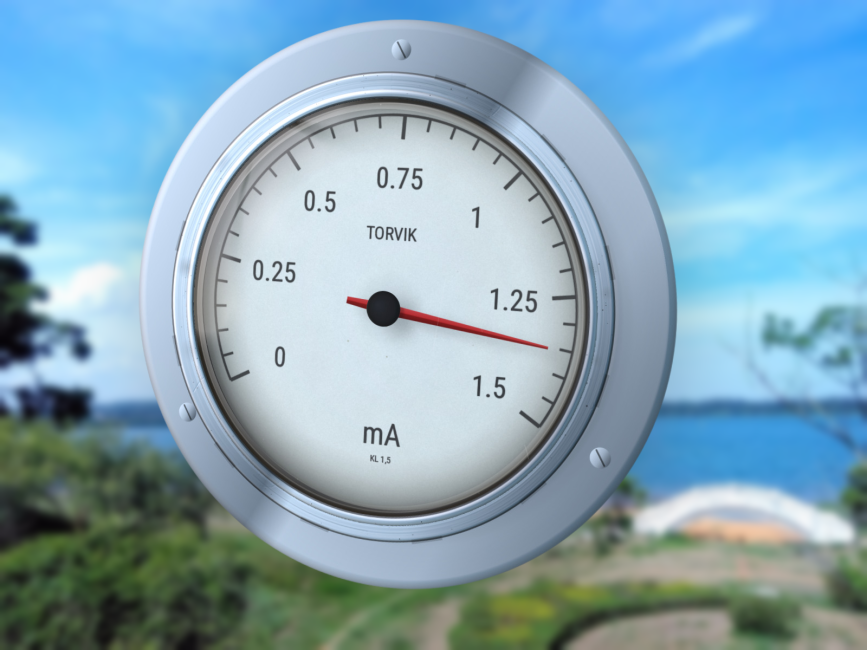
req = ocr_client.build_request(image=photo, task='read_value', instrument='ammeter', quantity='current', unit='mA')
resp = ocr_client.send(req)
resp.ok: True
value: 1.35 mA
